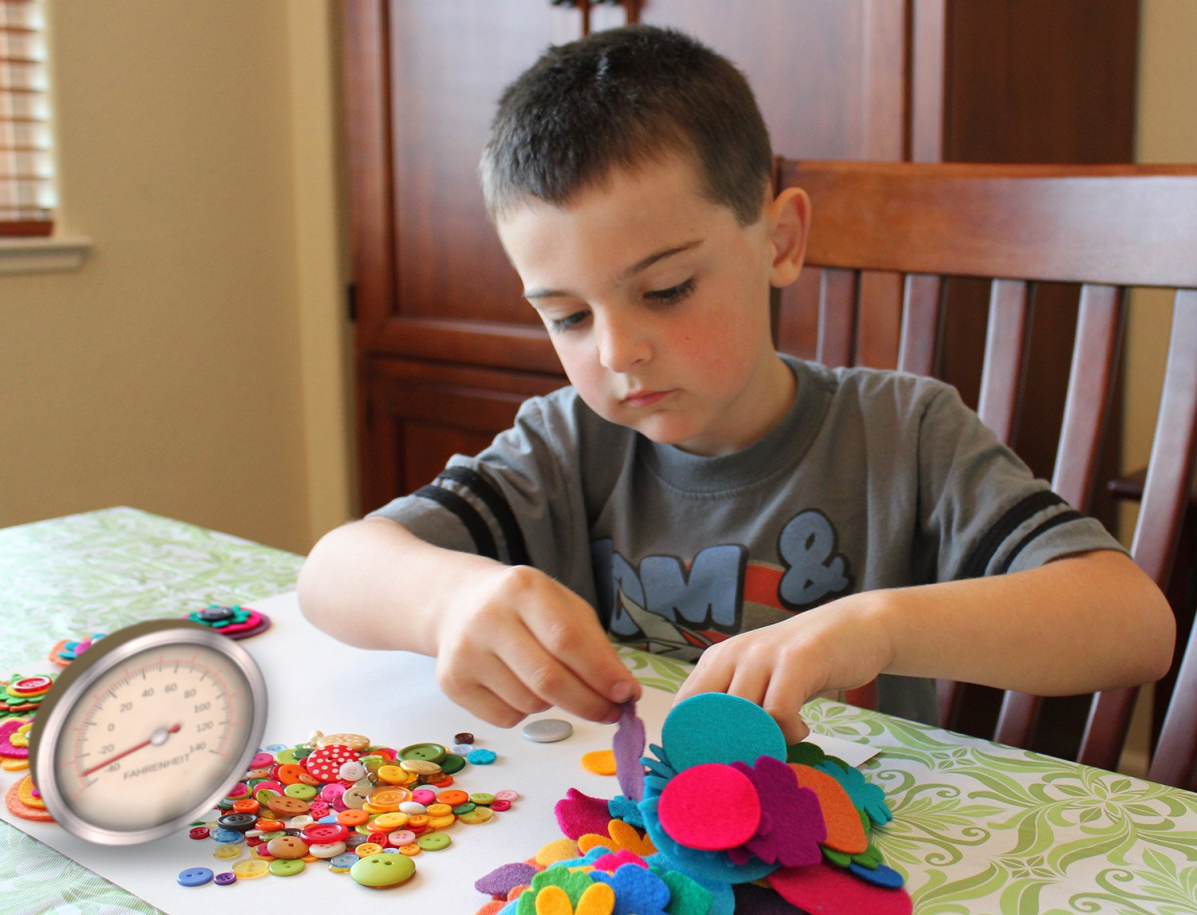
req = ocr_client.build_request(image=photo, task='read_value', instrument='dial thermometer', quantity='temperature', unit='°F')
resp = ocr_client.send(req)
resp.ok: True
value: -30 °F
